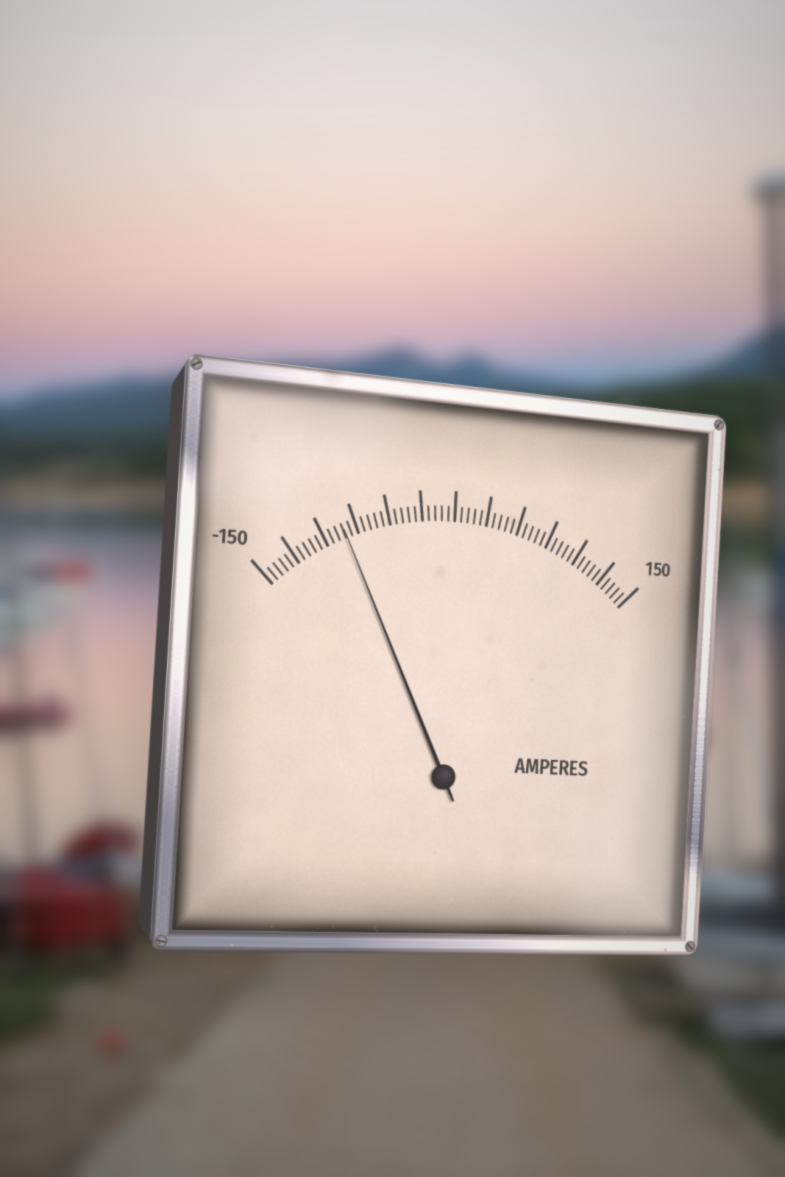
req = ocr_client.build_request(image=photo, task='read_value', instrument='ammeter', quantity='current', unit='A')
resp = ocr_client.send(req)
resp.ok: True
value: -85 A
